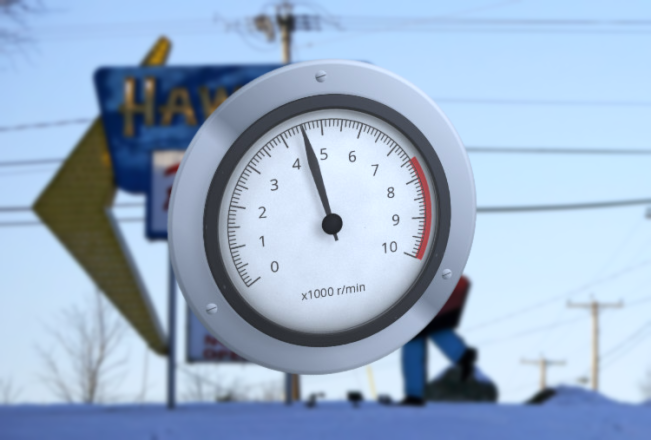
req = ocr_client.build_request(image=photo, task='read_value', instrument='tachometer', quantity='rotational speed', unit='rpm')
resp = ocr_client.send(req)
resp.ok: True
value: 4500 rpm
